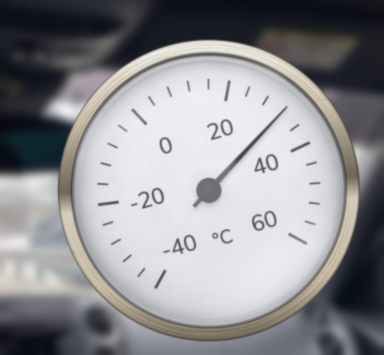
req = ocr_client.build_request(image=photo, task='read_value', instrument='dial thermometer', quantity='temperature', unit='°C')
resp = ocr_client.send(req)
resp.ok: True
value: 32 °C
